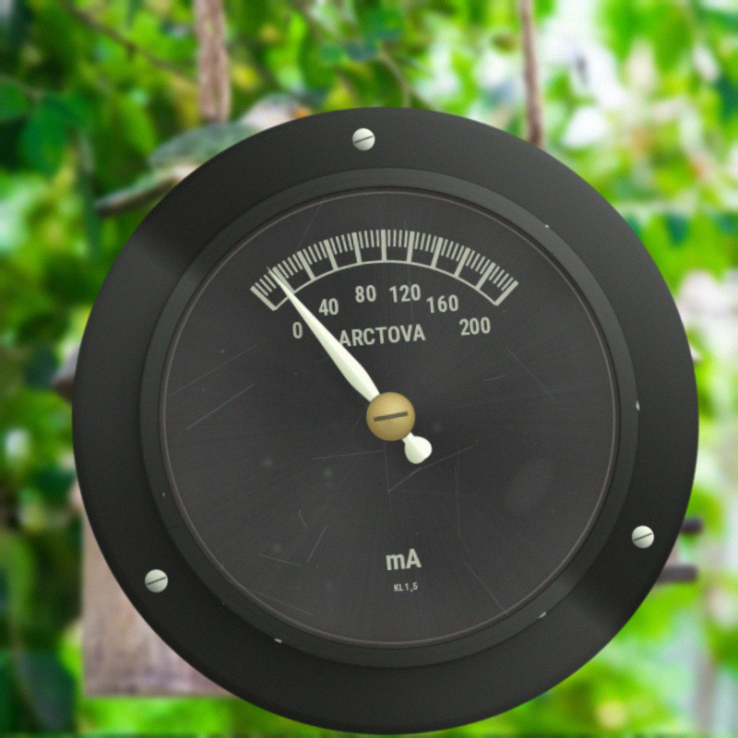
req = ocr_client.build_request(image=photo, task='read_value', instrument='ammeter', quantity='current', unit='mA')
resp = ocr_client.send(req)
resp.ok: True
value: 16 mA
